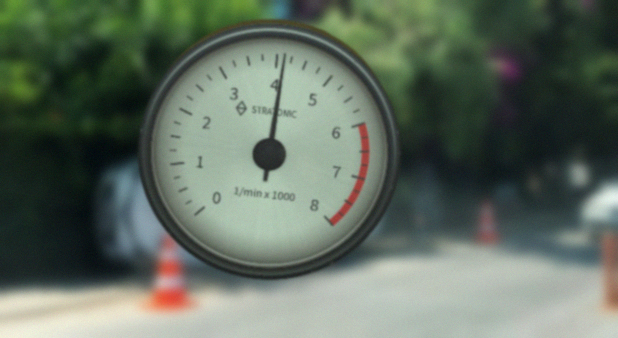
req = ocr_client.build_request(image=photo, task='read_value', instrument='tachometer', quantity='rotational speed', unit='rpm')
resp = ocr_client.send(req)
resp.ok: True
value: 4125 rpm
